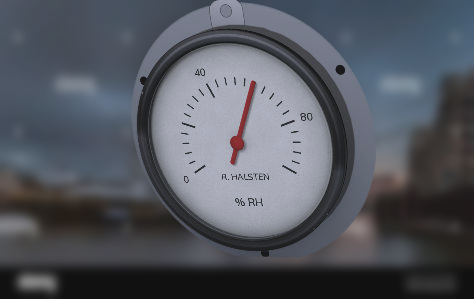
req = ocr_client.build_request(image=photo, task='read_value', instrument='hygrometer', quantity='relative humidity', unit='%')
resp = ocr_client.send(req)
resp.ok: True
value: 60 %
